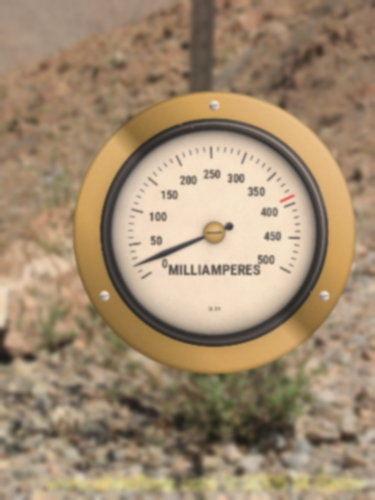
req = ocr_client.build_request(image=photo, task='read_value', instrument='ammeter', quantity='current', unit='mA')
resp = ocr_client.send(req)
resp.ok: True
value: 20 mA
